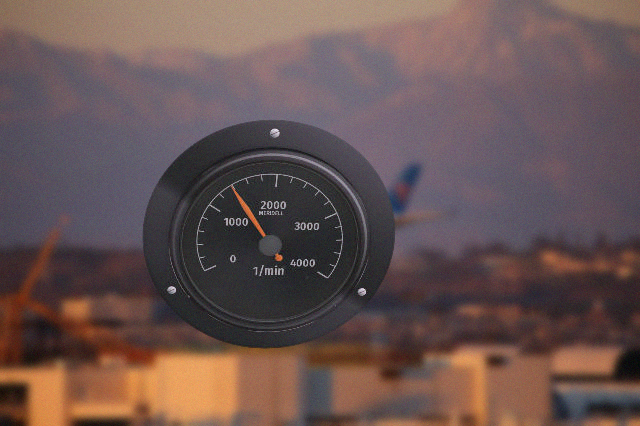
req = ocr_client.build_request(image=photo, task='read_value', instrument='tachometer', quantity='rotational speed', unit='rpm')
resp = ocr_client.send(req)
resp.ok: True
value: 1400 rpm
